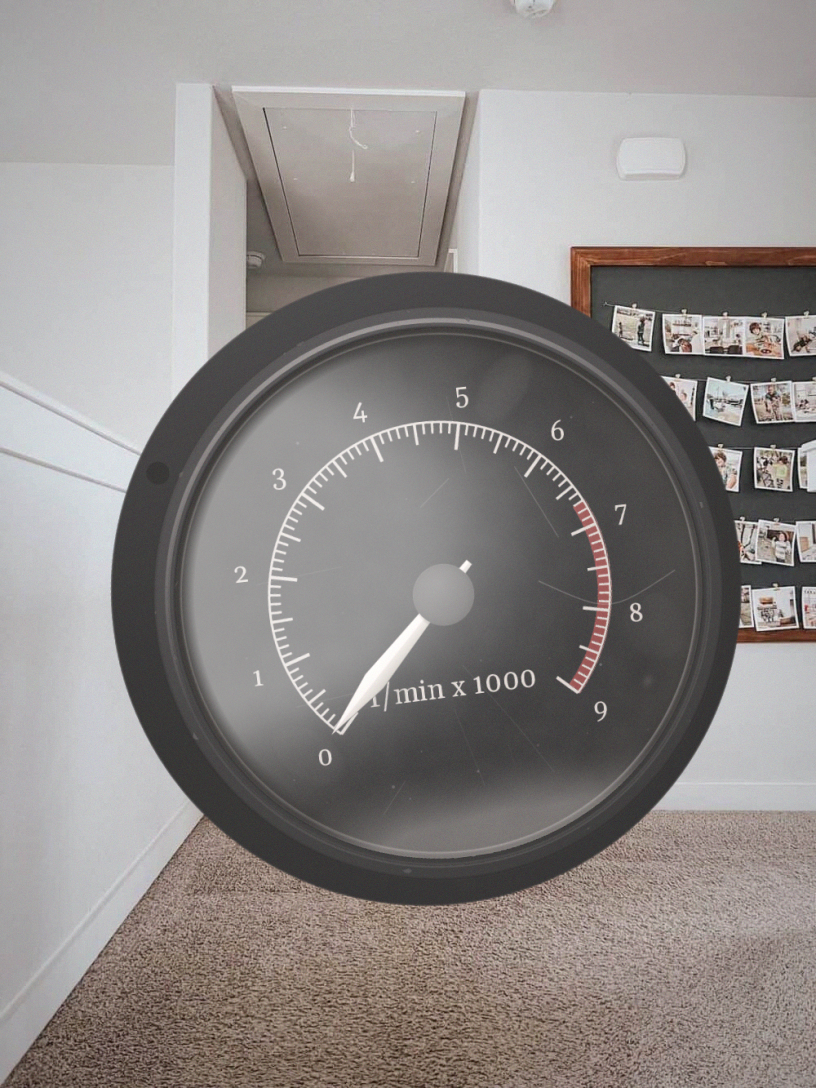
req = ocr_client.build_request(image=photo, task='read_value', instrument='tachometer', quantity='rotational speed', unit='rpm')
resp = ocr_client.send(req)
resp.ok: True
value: 100 rpm
